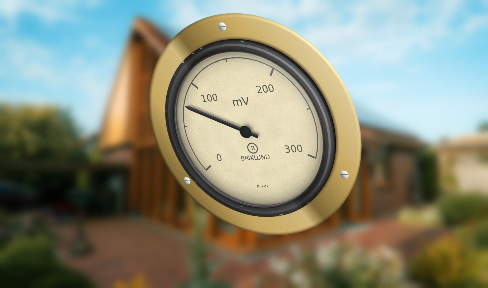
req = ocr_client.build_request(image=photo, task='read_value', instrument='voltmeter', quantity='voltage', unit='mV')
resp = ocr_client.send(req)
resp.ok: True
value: 75 mV
